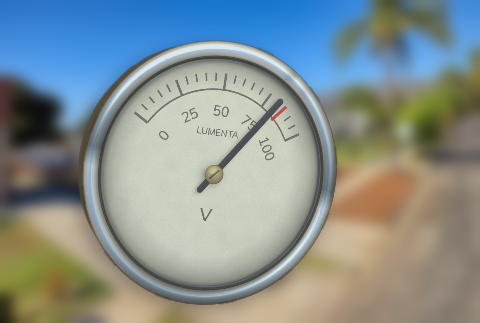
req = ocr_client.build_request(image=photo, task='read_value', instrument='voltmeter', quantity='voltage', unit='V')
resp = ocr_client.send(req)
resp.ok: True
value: 80 V
